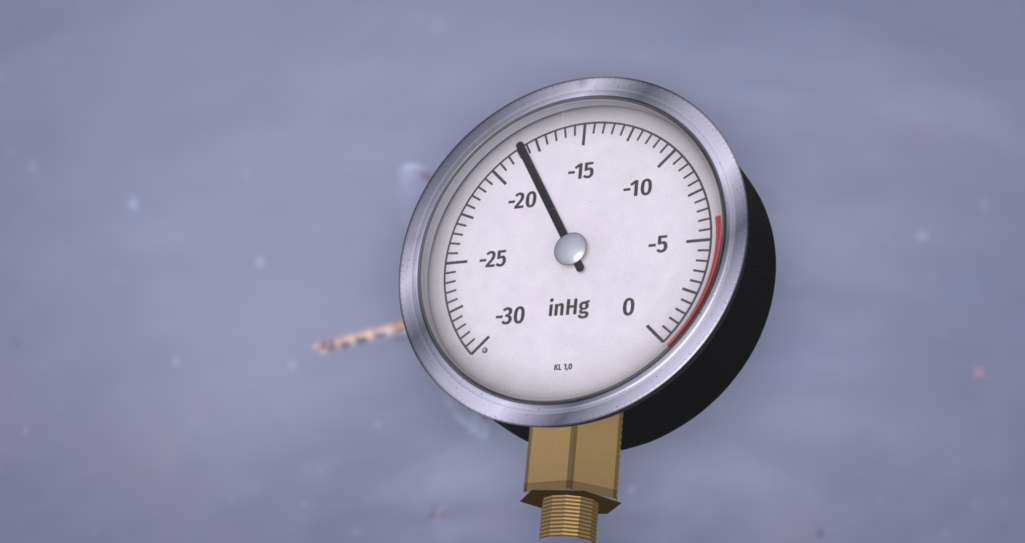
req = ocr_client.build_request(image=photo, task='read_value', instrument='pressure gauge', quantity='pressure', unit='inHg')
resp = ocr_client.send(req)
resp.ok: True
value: -18.25 inHg
